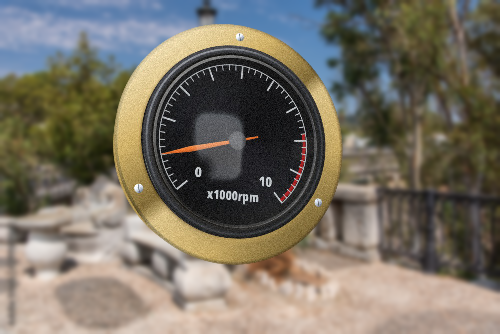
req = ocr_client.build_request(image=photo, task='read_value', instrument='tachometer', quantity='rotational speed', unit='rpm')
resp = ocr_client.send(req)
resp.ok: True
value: 1000 rpm
